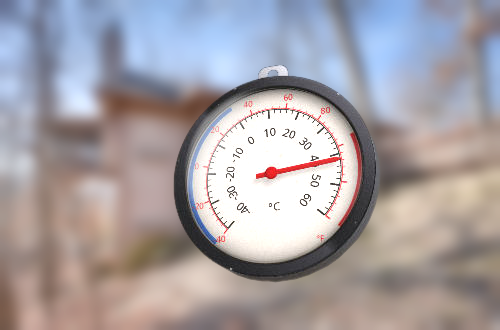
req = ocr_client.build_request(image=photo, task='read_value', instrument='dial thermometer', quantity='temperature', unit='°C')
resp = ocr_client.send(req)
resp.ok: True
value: 42 °C
